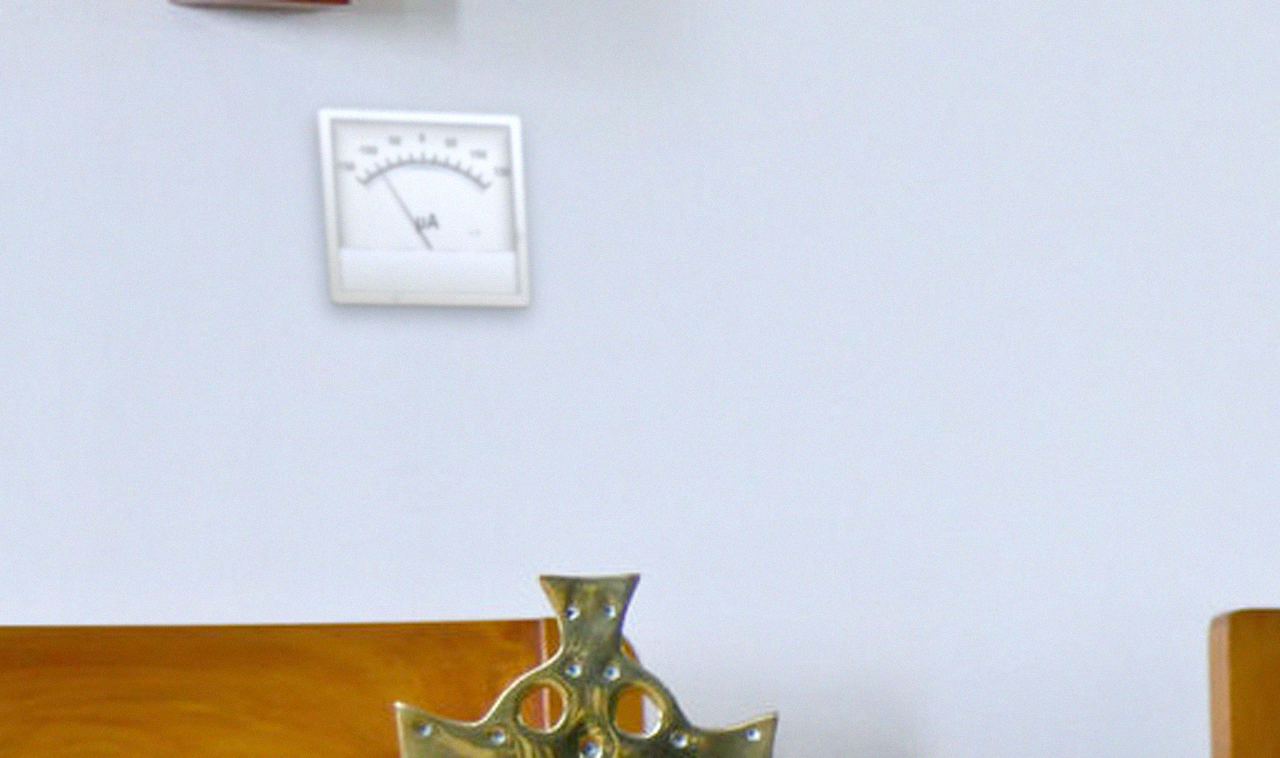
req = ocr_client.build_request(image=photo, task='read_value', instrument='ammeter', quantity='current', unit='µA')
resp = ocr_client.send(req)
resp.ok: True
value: -100 µA
